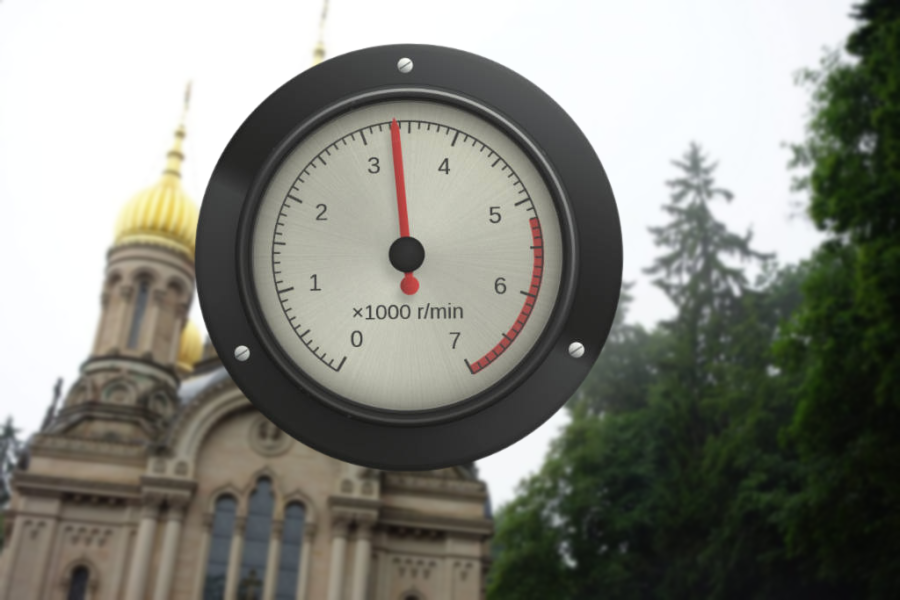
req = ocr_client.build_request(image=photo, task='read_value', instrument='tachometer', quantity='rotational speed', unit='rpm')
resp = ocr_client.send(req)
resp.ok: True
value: 3350 rpm
